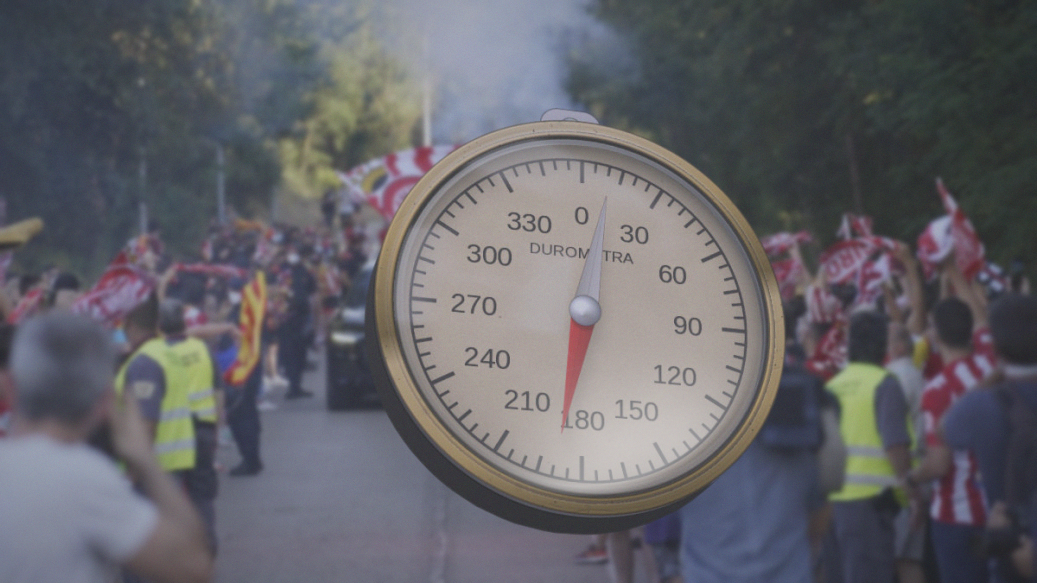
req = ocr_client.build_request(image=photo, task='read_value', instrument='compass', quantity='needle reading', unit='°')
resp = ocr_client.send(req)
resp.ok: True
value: 190 °
